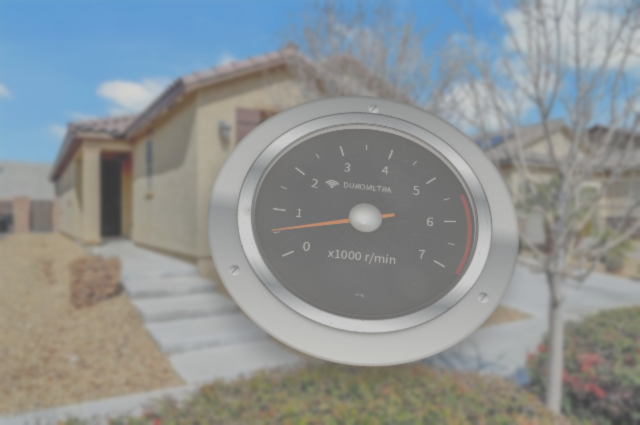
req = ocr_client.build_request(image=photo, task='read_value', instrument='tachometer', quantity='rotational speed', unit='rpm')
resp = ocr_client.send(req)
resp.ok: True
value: 500 rpm
